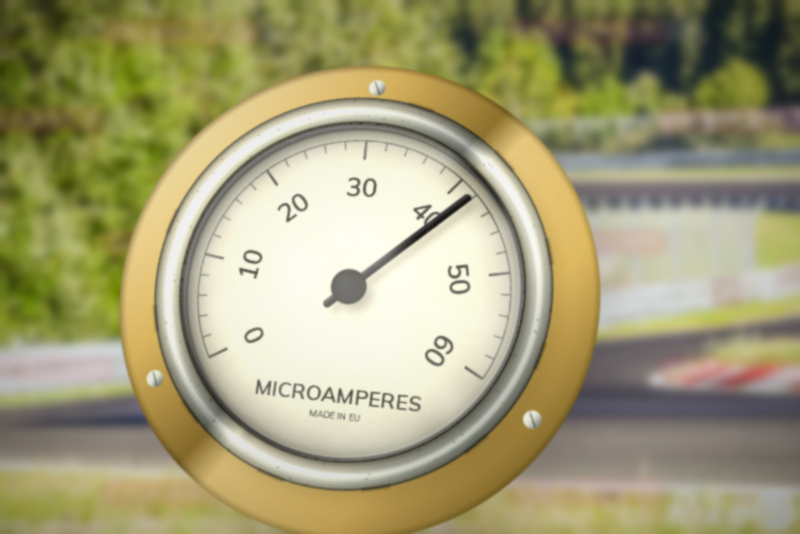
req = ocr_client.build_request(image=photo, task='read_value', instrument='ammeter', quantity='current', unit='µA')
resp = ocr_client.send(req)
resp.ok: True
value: 42 µA
